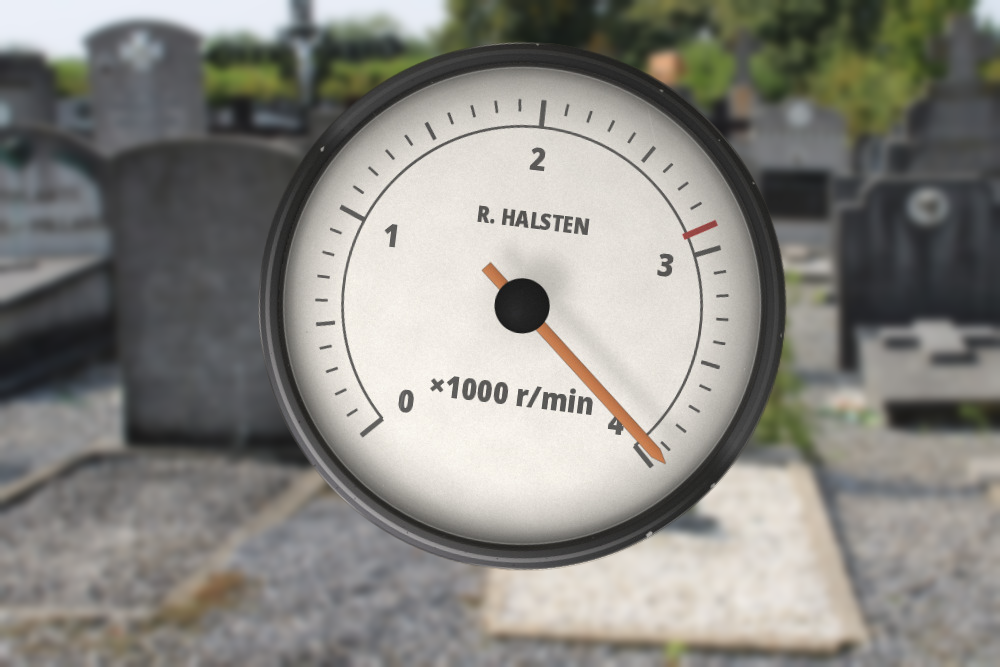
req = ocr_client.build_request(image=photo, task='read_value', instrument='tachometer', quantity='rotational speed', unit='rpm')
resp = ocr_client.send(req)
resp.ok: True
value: 3950 rpm
